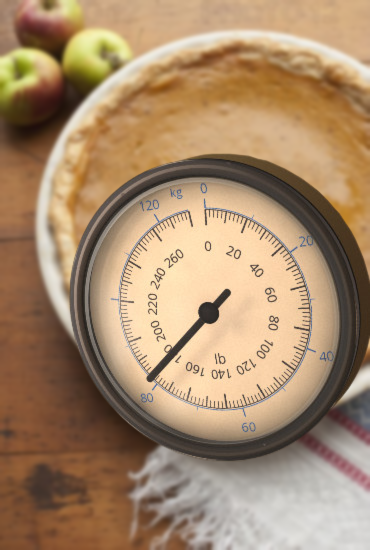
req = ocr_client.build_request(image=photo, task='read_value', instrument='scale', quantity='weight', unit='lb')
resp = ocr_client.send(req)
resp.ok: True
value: 180 lb
